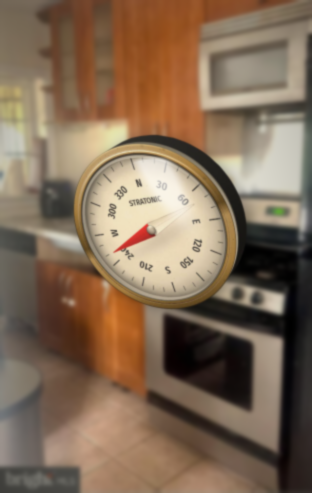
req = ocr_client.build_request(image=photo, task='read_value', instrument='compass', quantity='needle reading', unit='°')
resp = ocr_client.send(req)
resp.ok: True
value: 250 °
